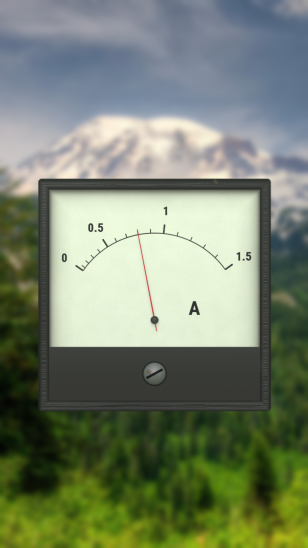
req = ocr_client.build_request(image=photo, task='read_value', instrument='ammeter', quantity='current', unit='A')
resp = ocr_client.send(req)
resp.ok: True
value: 0.8 A
